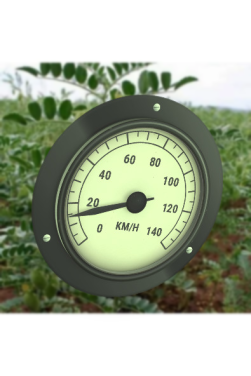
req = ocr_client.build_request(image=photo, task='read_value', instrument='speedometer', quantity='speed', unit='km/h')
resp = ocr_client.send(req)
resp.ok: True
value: 15 km/h
